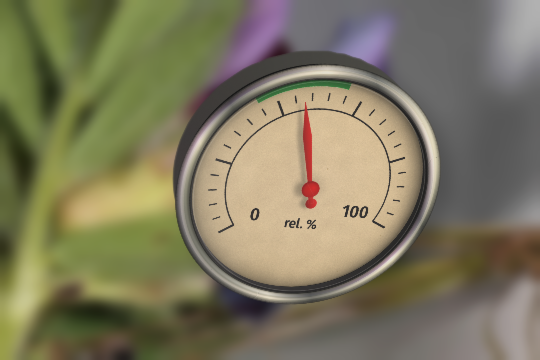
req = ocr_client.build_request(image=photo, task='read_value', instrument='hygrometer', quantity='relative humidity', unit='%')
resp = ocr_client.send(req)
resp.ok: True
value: 46 %
